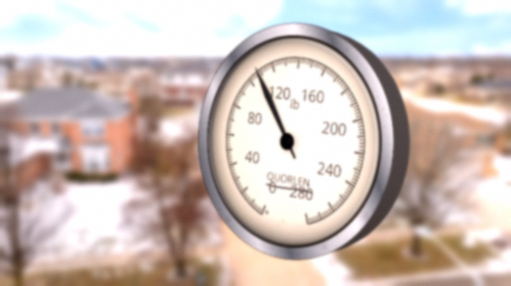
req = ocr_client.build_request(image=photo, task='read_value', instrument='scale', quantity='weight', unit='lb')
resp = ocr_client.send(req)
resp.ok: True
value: 110 lb
